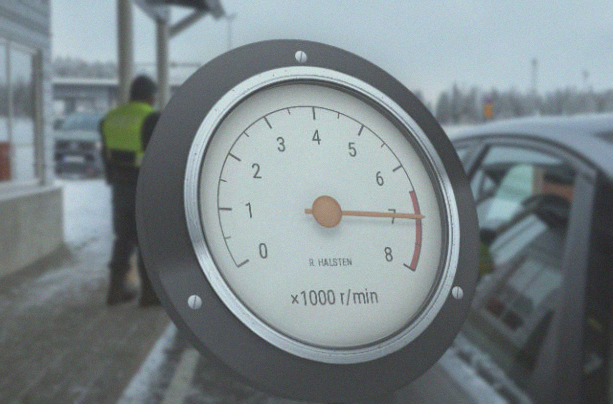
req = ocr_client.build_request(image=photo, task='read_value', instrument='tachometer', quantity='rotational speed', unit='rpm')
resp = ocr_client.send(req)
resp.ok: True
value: 7000 rpm
